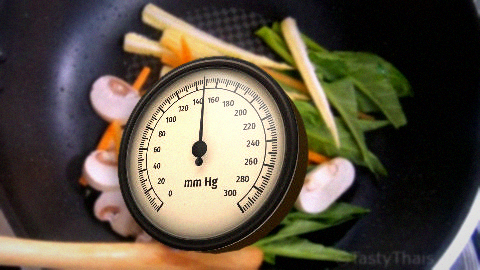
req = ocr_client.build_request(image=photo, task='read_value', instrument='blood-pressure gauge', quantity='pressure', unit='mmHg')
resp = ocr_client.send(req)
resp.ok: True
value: 150 mmHg
